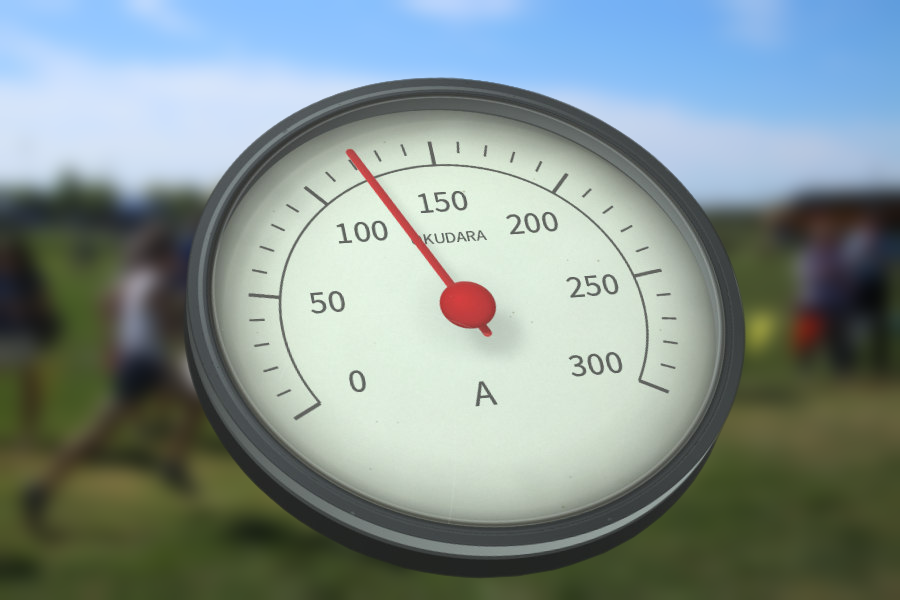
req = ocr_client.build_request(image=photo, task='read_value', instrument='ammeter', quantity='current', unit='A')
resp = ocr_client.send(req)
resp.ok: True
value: 120 A
